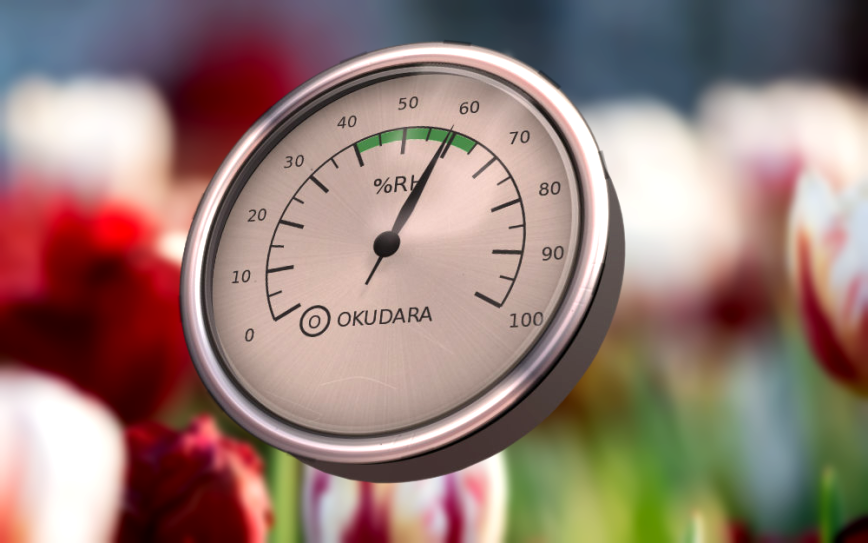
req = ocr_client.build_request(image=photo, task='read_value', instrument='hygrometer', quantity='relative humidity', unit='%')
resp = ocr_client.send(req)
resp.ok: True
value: 60 %
